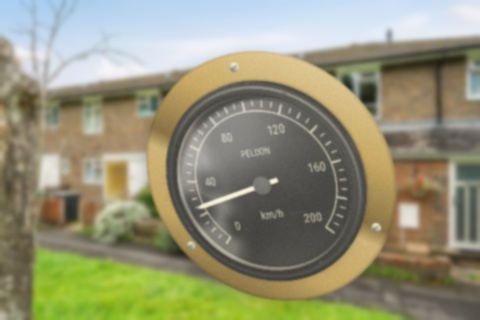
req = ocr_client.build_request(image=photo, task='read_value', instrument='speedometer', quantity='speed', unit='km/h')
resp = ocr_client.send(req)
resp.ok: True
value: 25 km/h
